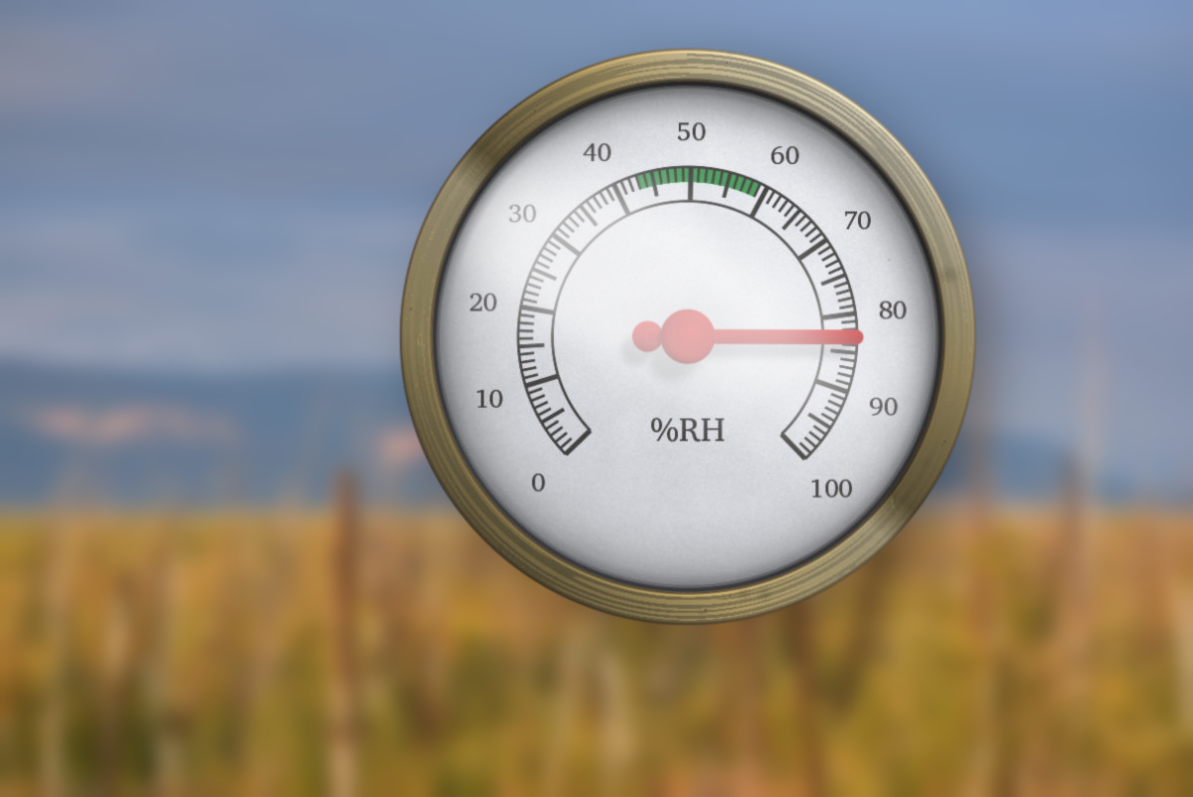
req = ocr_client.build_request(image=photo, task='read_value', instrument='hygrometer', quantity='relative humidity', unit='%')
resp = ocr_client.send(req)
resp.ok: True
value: 83 %
